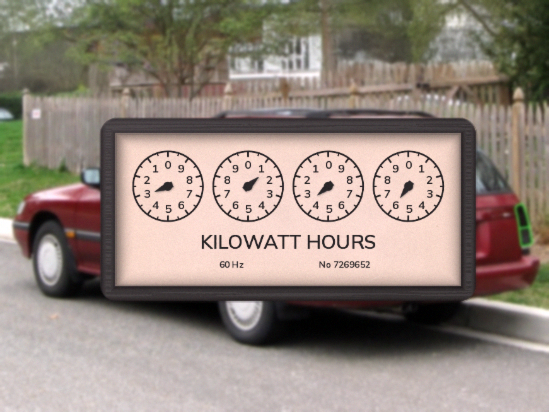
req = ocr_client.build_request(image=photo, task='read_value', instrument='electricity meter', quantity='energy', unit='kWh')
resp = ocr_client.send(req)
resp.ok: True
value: 3136 kWh
